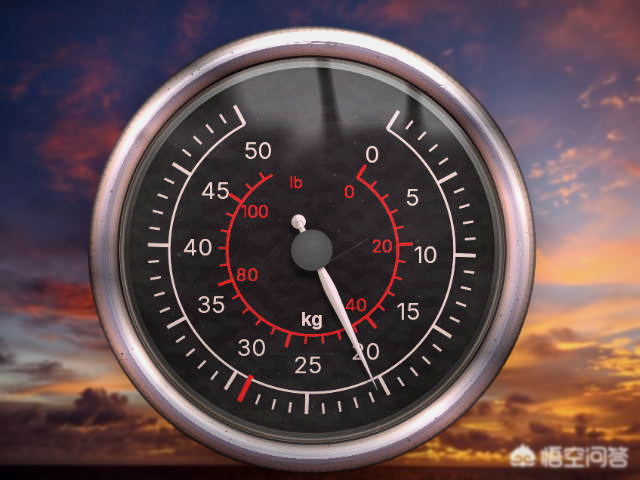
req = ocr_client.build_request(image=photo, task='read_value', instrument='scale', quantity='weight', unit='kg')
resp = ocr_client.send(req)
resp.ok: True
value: 20.5 kg
